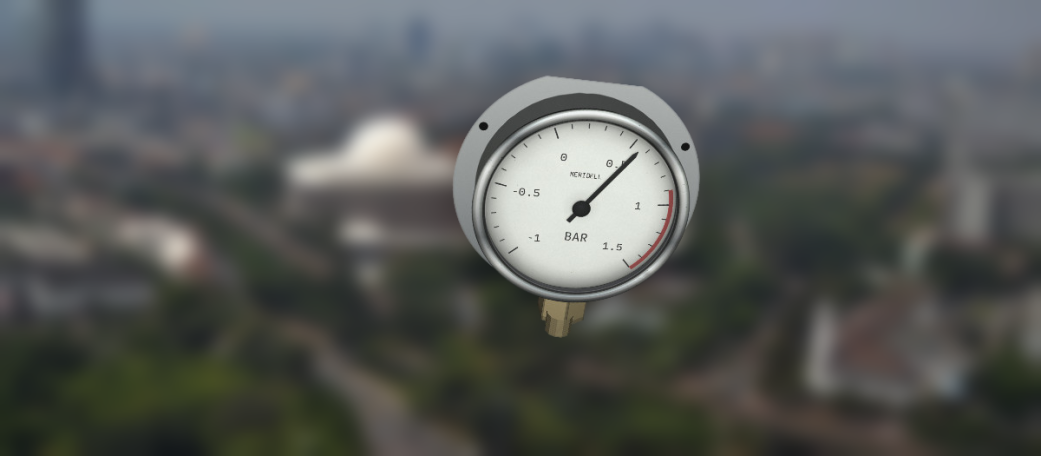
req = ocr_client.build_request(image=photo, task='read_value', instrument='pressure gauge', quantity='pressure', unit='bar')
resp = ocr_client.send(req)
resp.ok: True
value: 0.55 bar
